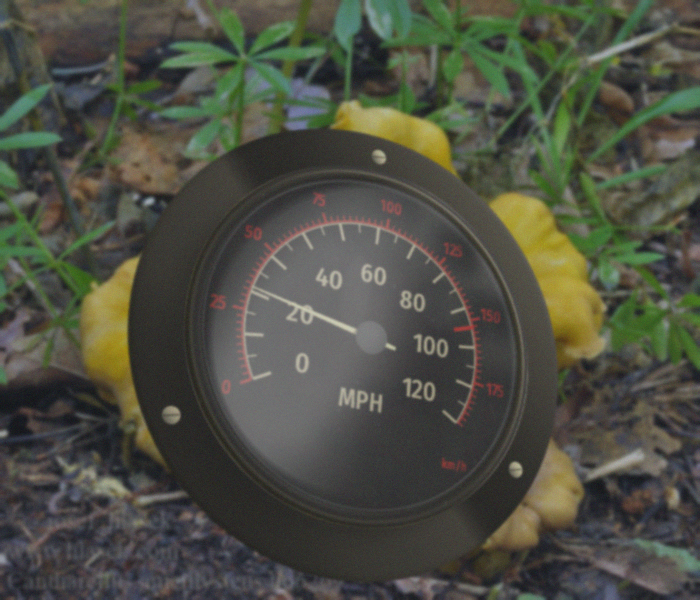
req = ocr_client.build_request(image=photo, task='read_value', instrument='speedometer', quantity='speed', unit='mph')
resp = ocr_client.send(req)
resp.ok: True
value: 20 mph
